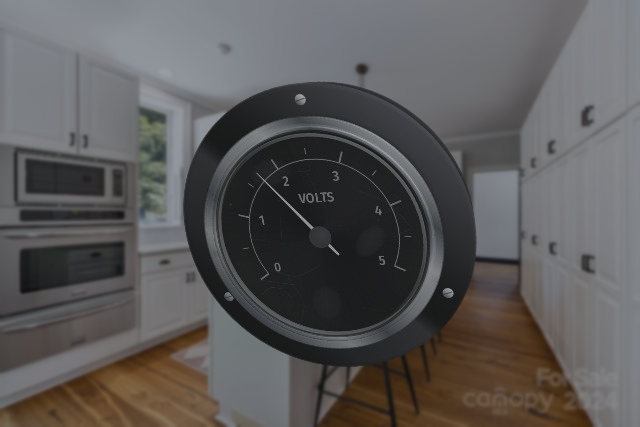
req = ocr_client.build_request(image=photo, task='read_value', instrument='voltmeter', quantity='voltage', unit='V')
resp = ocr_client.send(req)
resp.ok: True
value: 1.75 V
